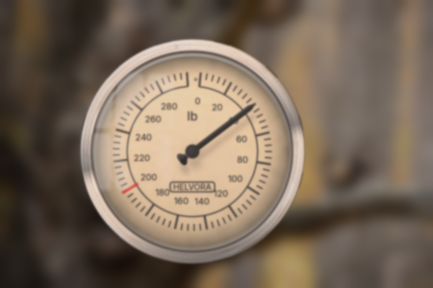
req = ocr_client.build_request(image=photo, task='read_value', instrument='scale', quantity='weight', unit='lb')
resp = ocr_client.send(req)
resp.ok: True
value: 40 lb
